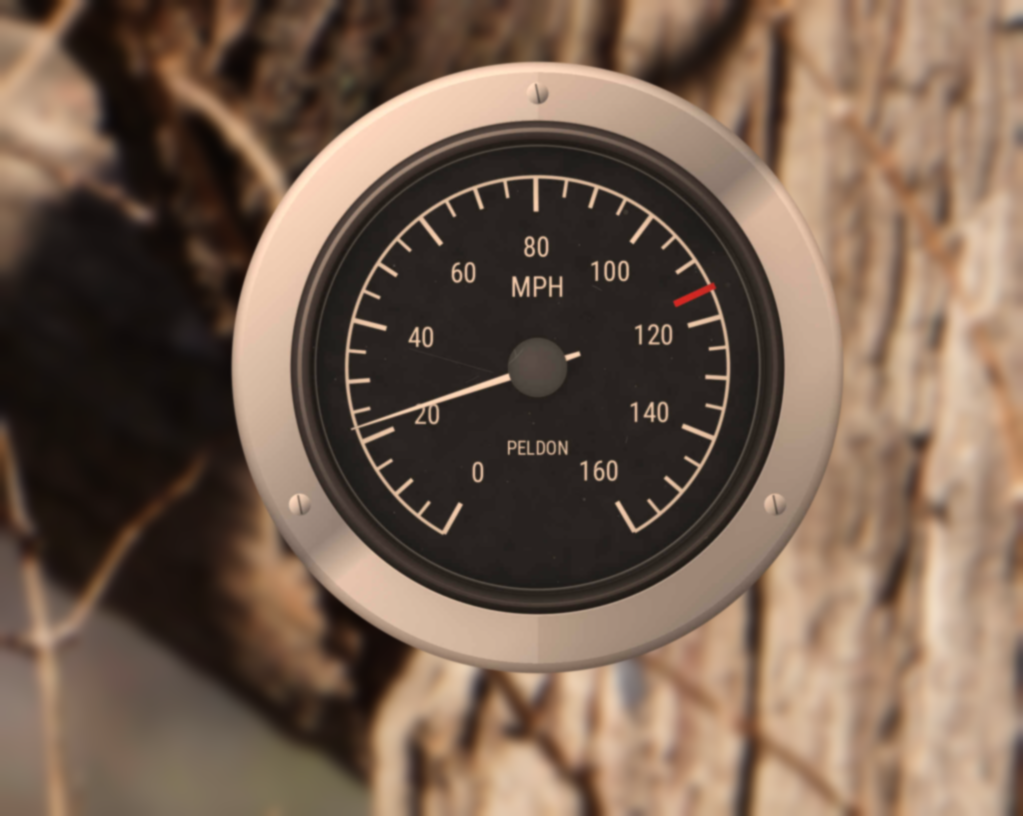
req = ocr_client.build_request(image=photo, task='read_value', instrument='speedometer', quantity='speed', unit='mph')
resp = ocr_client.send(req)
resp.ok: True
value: 22.5 mph
